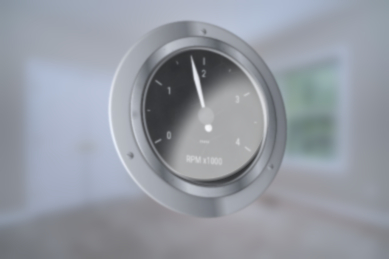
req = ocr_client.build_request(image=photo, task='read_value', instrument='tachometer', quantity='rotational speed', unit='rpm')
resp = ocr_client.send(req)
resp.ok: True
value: 1750 rpm
